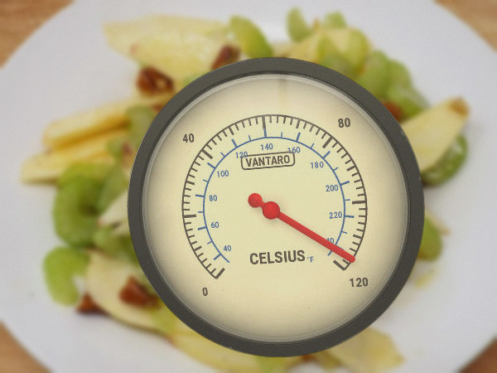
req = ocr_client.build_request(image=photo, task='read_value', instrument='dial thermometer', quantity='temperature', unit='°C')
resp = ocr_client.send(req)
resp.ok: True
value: 116 °C
